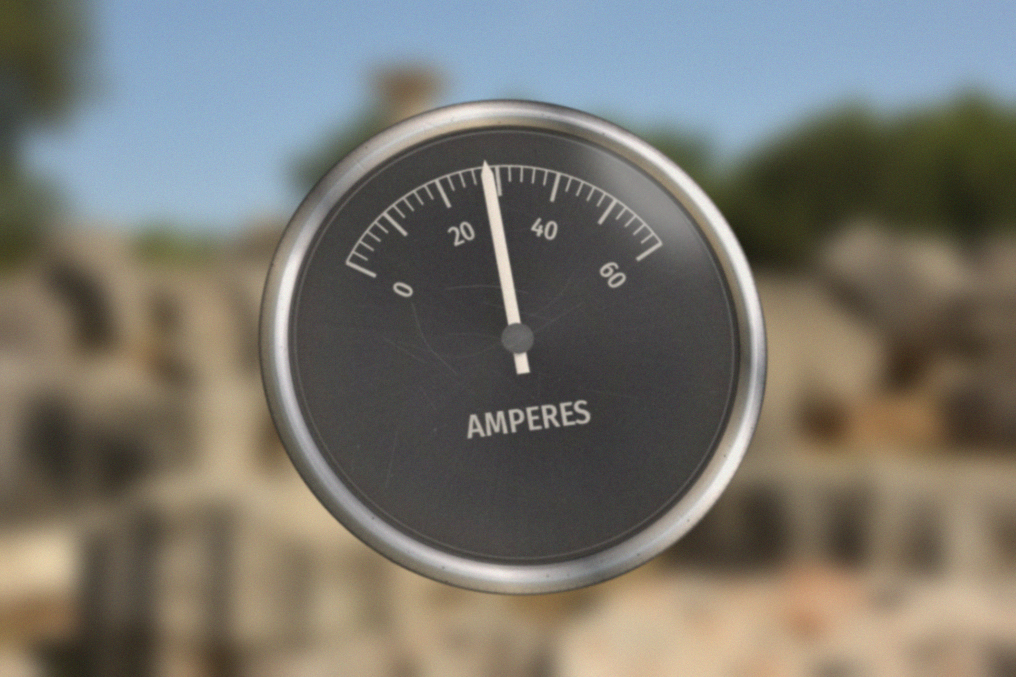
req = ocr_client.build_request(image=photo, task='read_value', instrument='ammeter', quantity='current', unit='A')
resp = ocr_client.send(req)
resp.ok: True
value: 28 A
